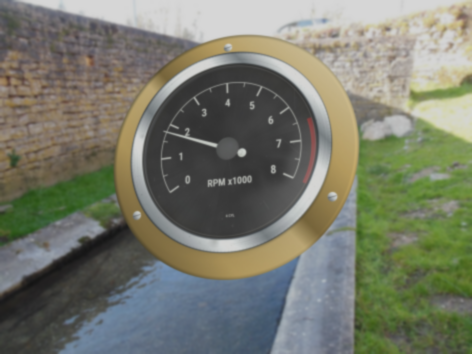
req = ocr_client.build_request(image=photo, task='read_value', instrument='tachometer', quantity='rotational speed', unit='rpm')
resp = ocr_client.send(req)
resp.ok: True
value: 1750 rpm
